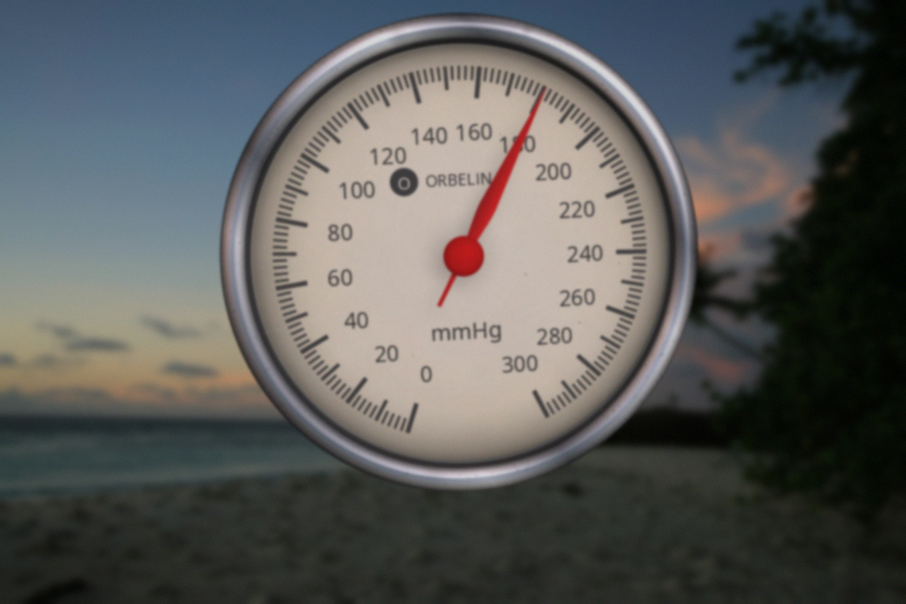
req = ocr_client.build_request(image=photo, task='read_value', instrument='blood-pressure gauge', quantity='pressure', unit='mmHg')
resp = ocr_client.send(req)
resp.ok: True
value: 180 mmHg
